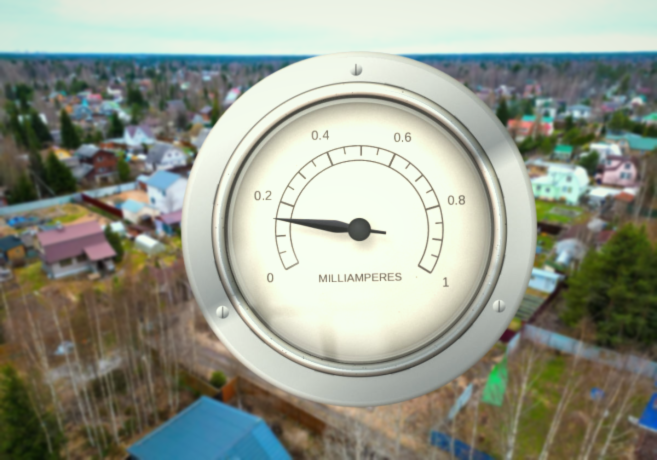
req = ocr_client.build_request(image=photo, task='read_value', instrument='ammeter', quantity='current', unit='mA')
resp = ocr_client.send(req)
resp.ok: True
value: 0.15 mA
